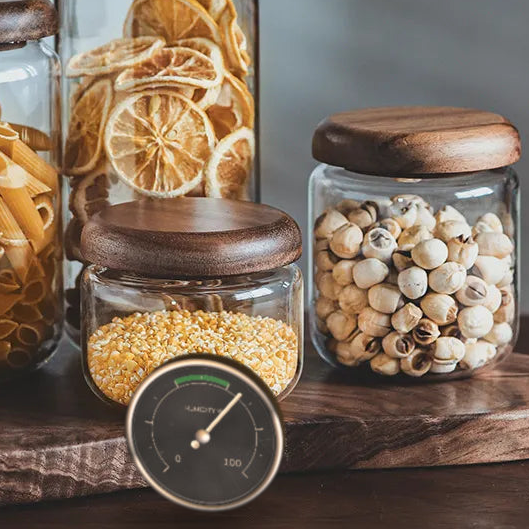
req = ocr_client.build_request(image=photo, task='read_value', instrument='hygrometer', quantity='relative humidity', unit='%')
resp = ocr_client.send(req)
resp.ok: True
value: 65 %
